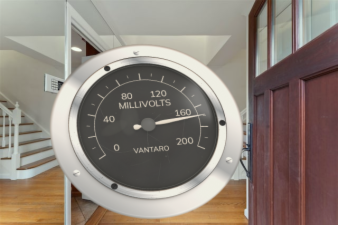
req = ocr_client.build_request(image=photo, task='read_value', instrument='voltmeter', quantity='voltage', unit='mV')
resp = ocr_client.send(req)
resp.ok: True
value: 170 mV
